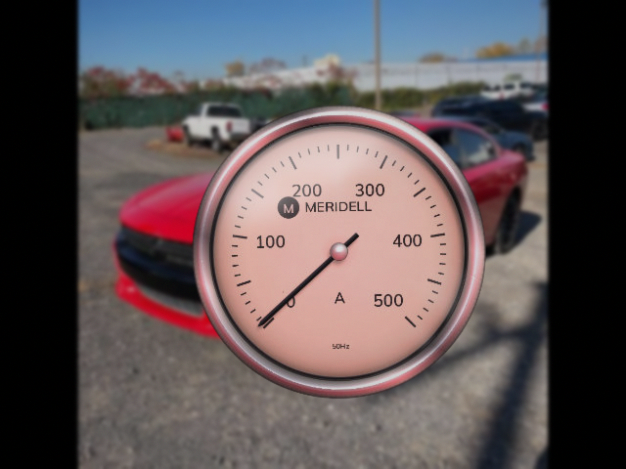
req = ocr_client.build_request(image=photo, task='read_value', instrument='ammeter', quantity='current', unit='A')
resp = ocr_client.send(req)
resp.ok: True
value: 5 A
